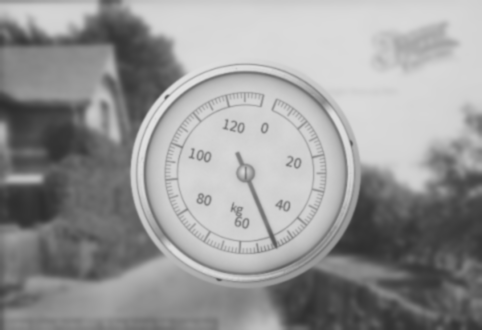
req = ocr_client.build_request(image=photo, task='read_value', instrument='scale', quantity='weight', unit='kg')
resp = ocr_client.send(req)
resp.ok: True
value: 50 kg
